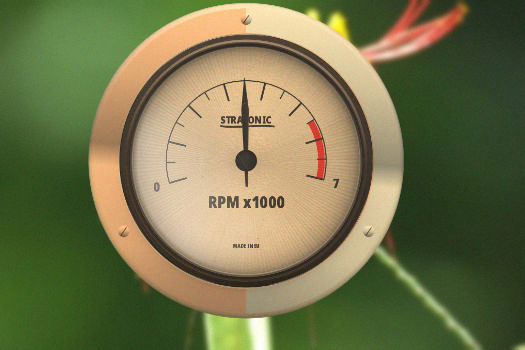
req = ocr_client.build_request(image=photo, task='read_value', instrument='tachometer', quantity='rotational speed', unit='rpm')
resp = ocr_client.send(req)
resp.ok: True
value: 3500 rpm
